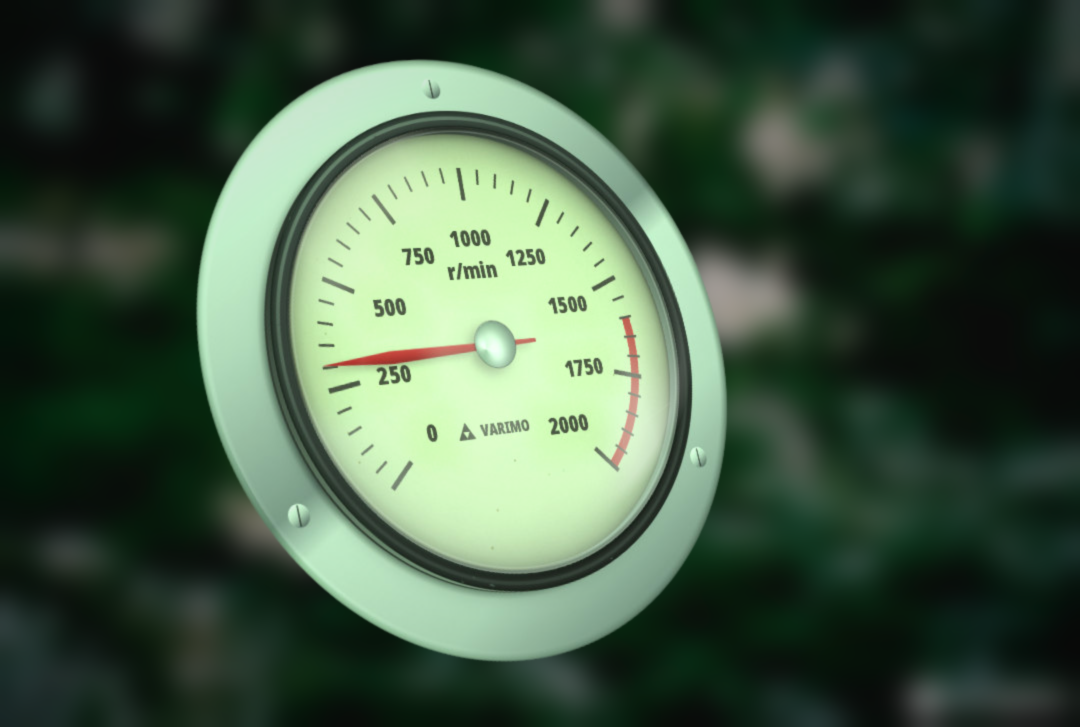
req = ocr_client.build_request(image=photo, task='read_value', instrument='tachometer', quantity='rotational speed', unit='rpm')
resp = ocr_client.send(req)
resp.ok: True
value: 300 rpm
